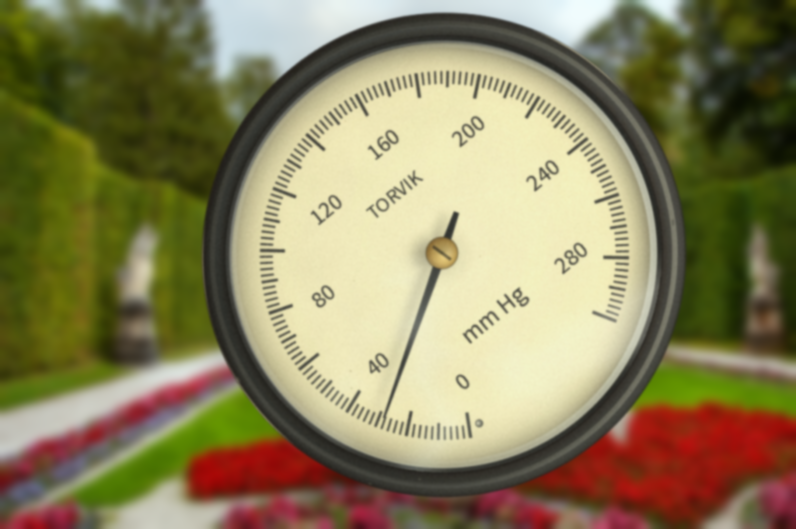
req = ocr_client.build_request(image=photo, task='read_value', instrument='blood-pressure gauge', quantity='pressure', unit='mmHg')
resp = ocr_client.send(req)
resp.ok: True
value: 28 mmHg
